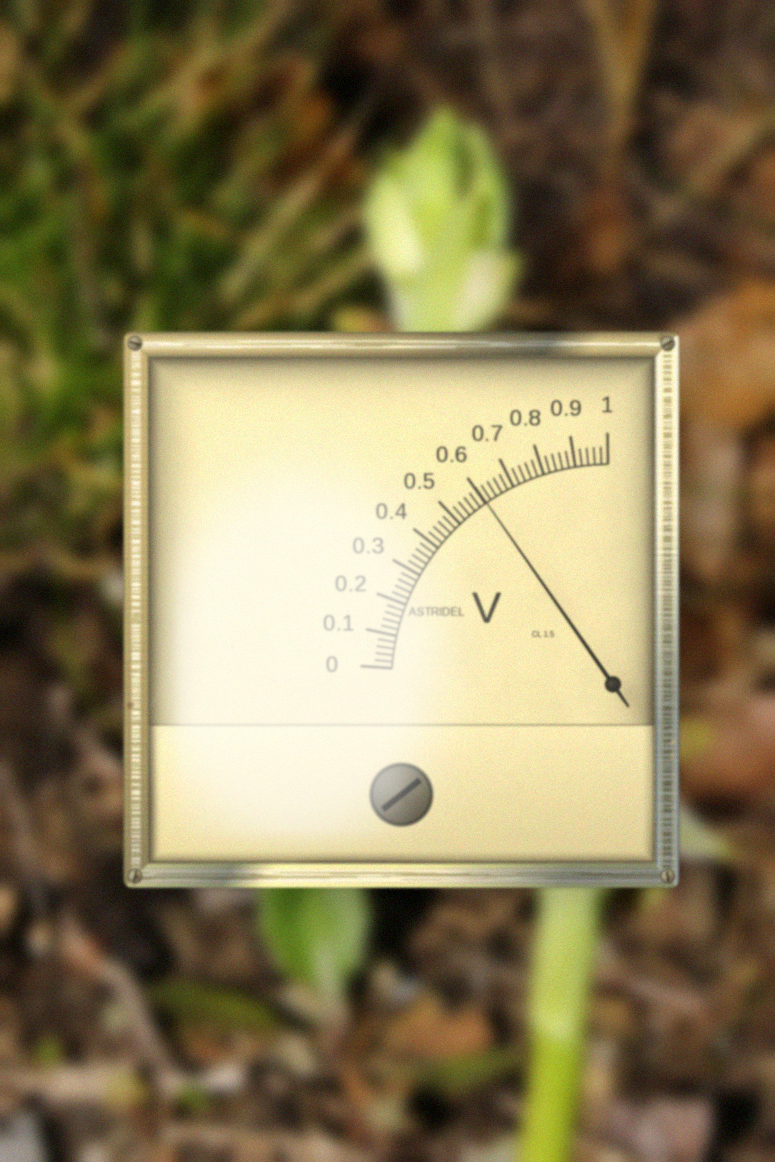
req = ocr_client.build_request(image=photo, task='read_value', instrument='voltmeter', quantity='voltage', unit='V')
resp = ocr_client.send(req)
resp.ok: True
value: 0.6 V
